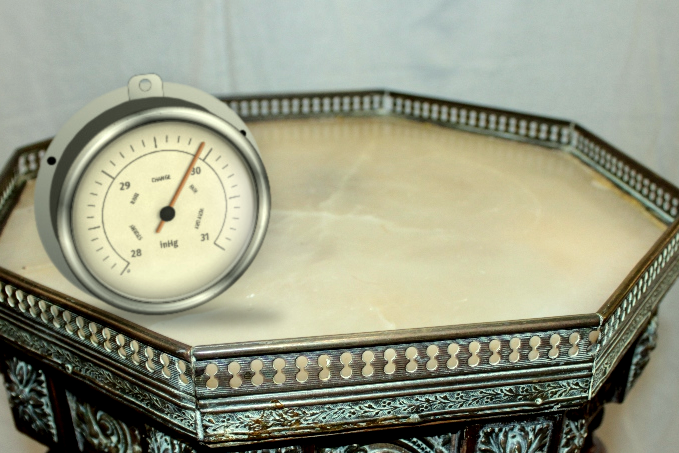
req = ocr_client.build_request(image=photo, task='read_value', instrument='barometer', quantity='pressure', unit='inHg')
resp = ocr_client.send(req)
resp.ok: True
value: 29.9 inHg
